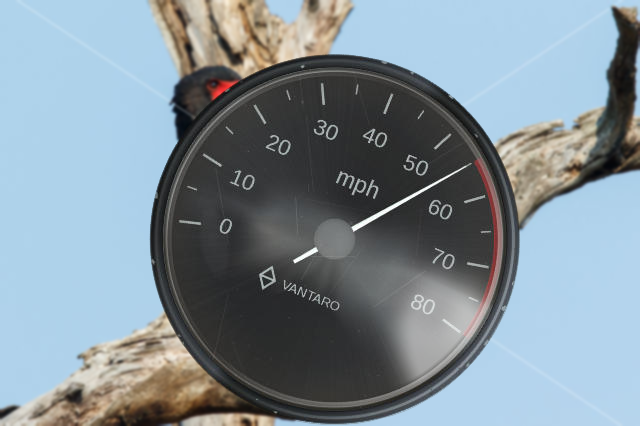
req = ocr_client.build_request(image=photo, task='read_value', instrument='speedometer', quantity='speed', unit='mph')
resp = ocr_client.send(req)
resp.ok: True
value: 55 mph
